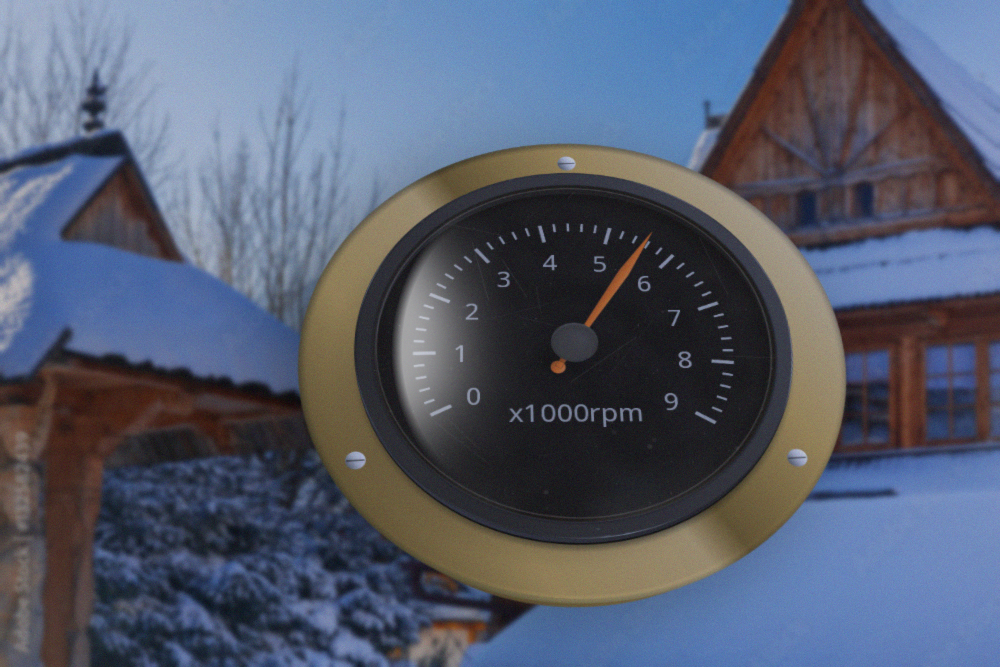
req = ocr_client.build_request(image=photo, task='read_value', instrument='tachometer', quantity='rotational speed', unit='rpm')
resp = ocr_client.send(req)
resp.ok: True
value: 5600 rpm
